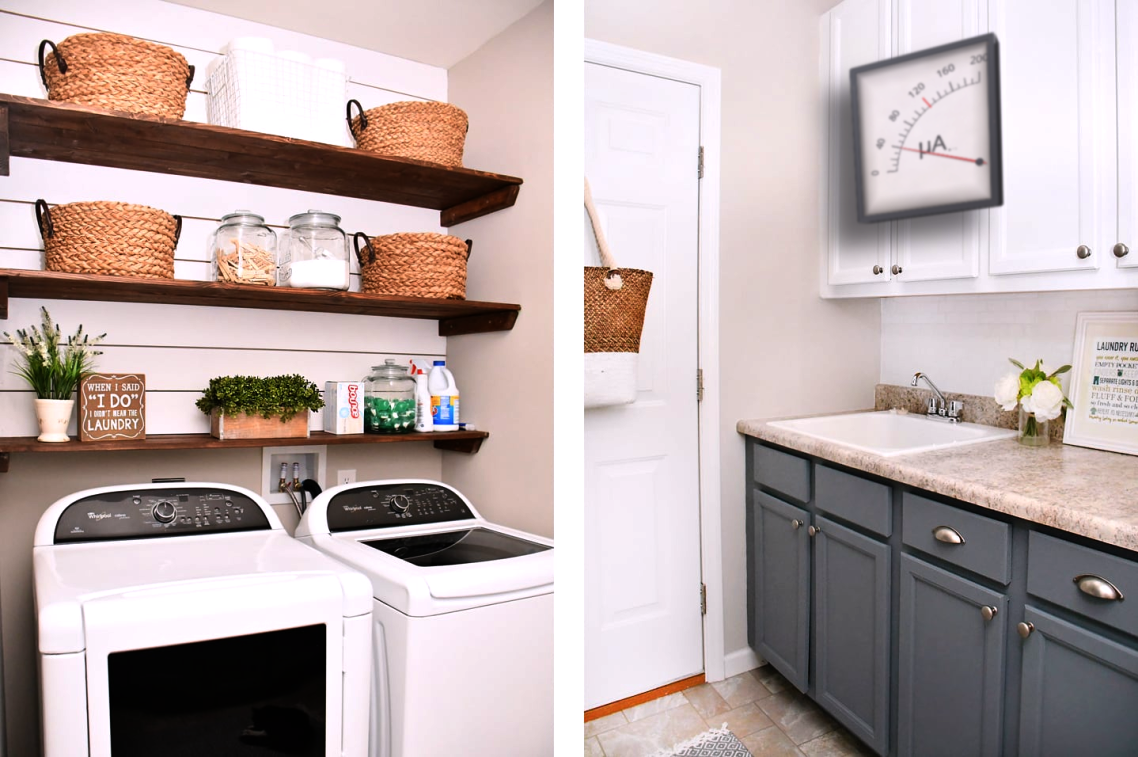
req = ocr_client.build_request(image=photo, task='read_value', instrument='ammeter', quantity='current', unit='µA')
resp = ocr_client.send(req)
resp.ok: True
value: 40 µA
